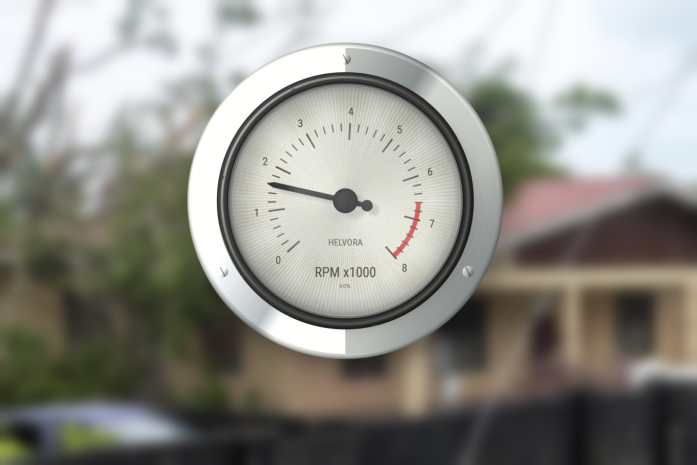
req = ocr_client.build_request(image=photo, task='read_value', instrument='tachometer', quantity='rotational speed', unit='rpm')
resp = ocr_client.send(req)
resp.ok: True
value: 1600 rpm
